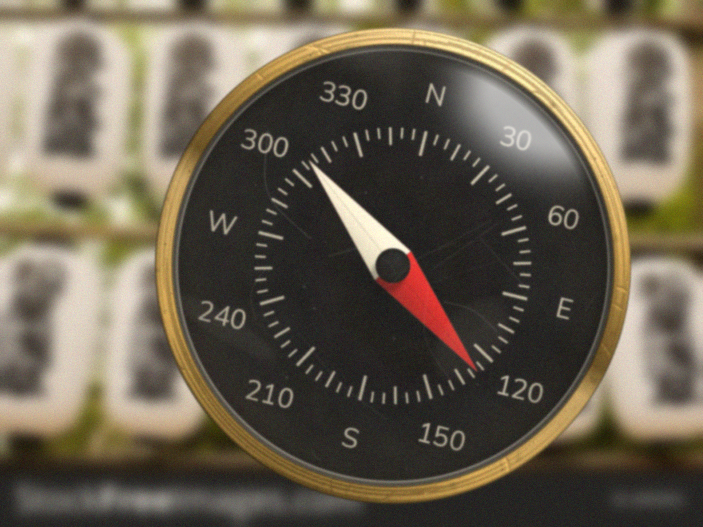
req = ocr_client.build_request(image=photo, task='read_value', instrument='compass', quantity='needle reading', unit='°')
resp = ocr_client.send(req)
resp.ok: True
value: 127.5 °
